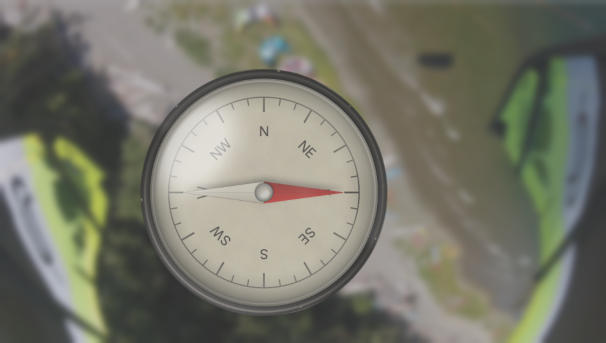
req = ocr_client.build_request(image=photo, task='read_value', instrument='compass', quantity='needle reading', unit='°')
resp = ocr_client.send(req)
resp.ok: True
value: 90 °
